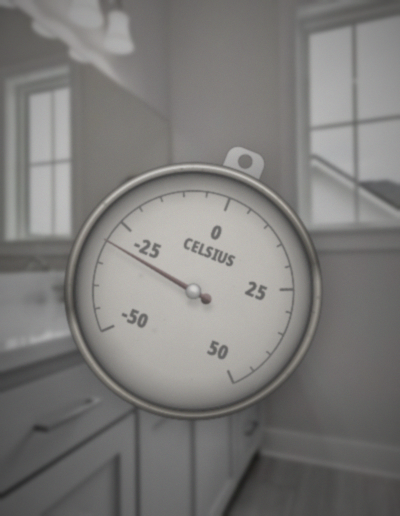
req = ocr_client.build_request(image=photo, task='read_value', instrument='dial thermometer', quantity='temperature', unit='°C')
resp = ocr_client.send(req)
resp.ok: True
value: -30 °C
